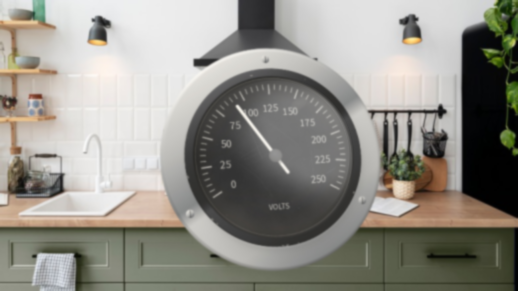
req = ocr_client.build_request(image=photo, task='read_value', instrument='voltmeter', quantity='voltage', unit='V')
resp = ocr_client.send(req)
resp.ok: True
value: 90 V
